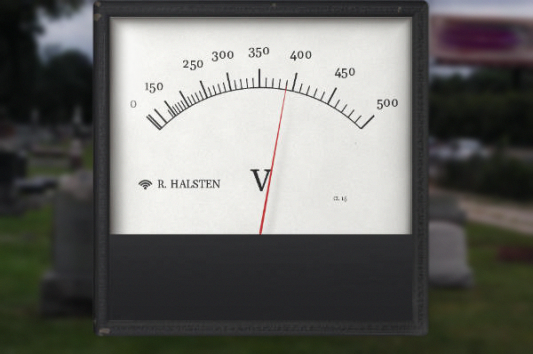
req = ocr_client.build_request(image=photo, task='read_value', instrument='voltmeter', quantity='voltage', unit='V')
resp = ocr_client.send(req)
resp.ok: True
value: 390 V
